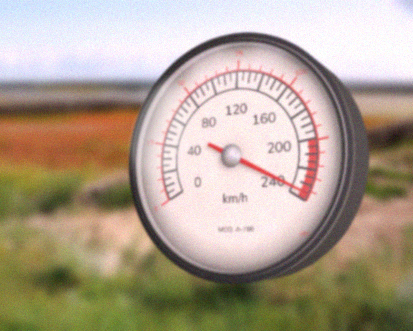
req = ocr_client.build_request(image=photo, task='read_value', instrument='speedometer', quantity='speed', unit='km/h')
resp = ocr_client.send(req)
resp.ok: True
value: 235 km/h
